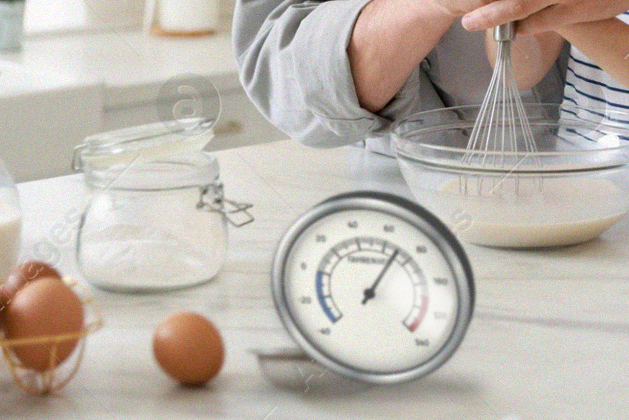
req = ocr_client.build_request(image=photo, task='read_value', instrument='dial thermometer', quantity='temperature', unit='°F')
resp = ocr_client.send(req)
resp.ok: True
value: 70 °F
